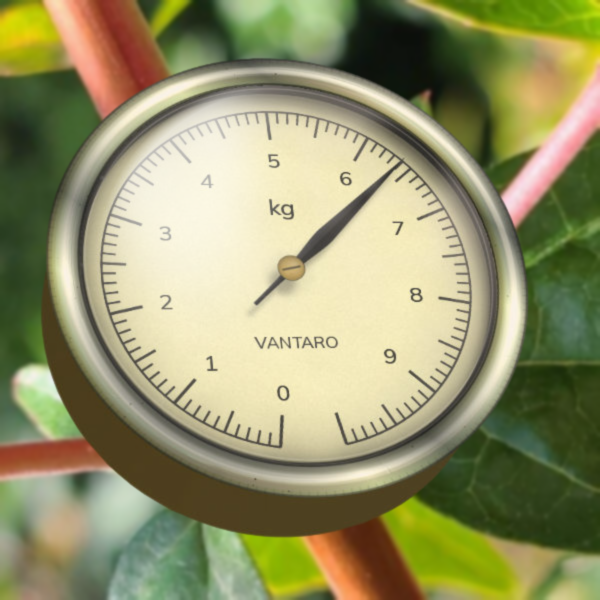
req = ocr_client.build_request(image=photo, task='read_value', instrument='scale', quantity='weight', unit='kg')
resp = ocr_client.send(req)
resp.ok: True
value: 6.4 kg
